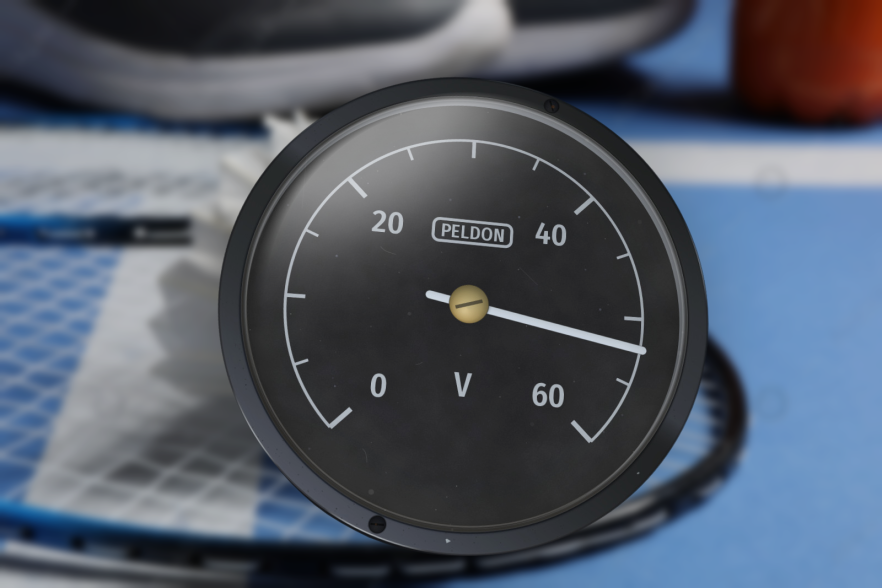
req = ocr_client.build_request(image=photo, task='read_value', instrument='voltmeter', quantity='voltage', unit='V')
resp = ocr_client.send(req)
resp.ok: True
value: 52.5 V
